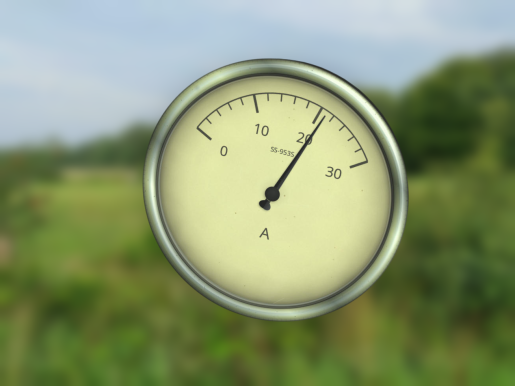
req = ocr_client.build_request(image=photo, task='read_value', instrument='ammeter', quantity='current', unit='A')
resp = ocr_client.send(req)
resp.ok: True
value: 21 A
